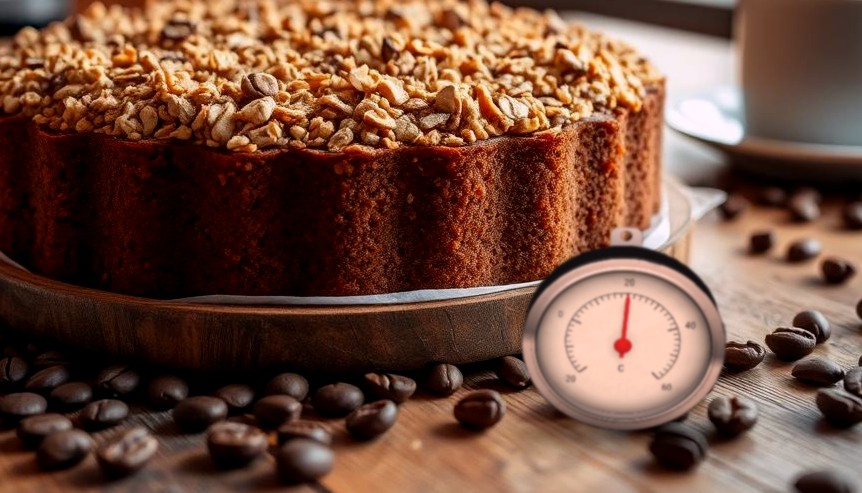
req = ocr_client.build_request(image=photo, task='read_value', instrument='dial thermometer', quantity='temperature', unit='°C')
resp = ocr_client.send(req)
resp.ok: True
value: 20 °C
